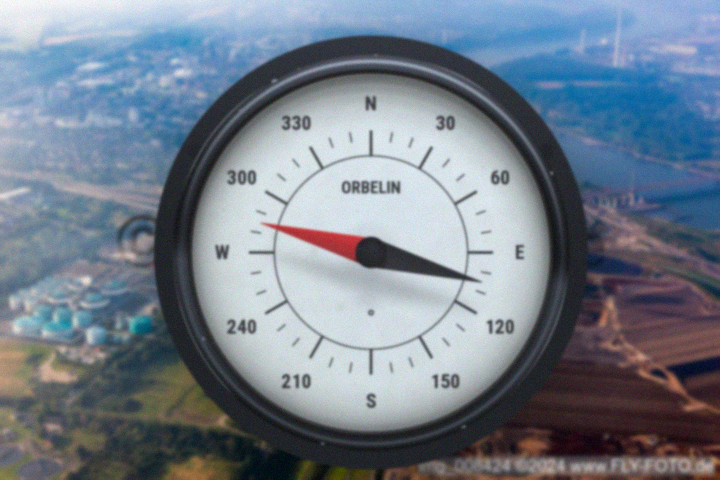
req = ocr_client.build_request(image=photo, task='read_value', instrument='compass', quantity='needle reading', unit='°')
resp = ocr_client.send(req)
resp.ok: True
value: 285 °
